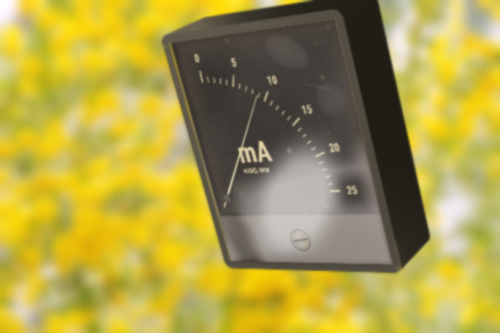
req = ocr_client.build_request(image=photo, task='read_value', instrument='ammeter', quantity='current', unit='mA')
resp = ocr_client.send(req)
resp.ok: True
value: 9 mA
